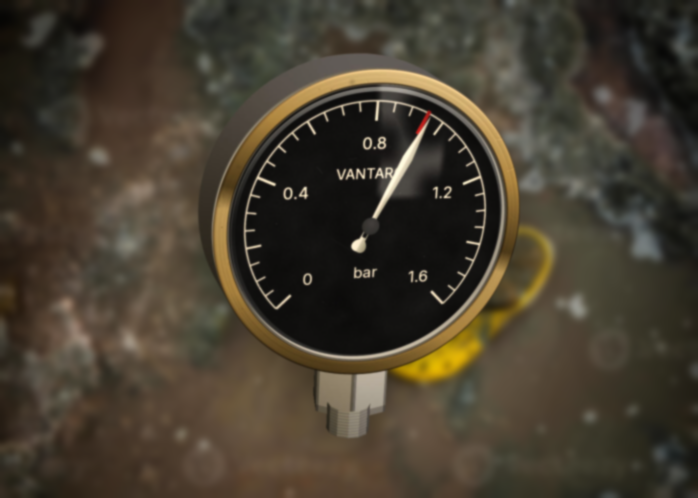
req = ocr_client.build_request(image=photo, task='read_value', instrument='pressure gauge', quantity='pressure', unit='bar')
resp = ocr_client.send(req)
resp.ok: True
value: 0.95 bar
